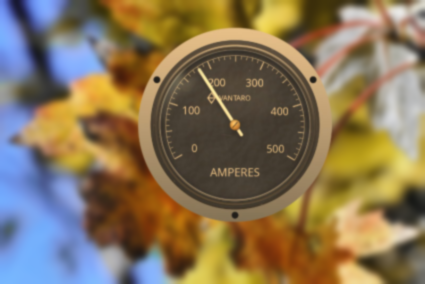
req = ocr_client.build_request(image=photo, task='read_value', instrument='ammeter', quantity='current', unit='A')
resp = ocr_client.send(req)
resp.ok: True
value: 180 A
